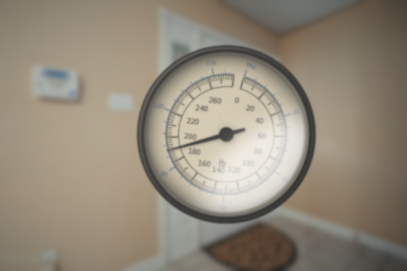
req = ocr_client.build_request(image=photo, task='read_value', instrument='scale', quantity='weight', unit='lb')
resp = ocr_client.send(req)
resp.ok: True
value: 190 lb
